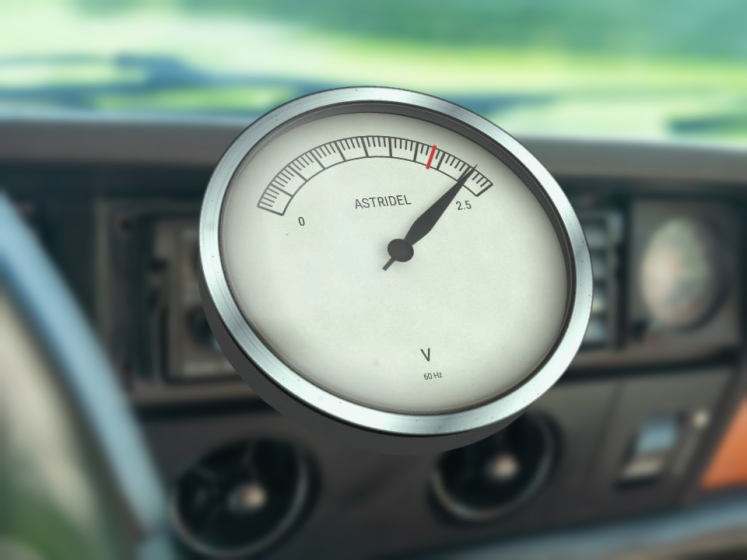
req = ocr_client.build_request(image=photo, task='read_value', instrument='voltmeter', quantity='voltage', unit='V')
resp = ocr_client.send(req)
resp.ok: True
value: 2.3 V
